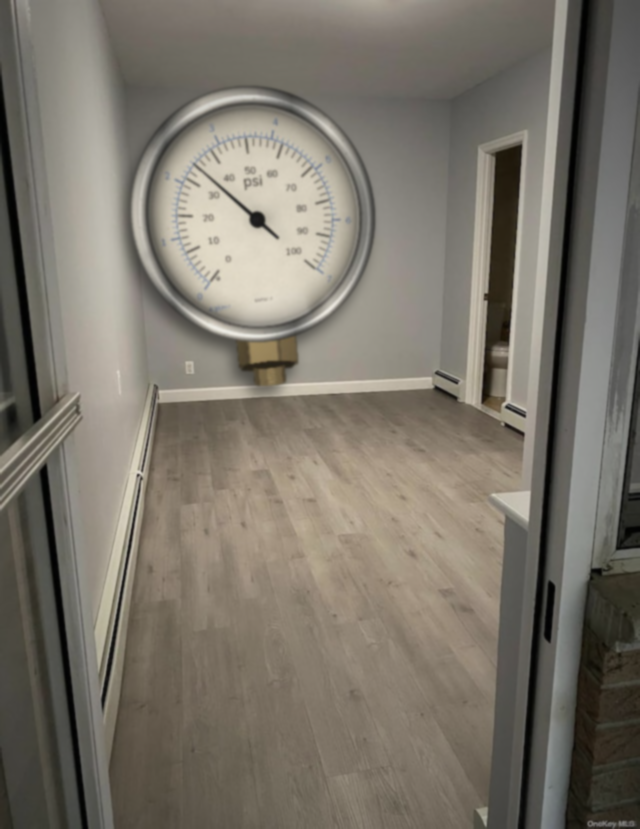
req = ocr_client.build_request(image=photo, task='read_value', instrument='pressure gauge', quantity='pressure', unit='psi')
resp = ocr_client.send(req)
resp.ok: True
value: 34 psi
